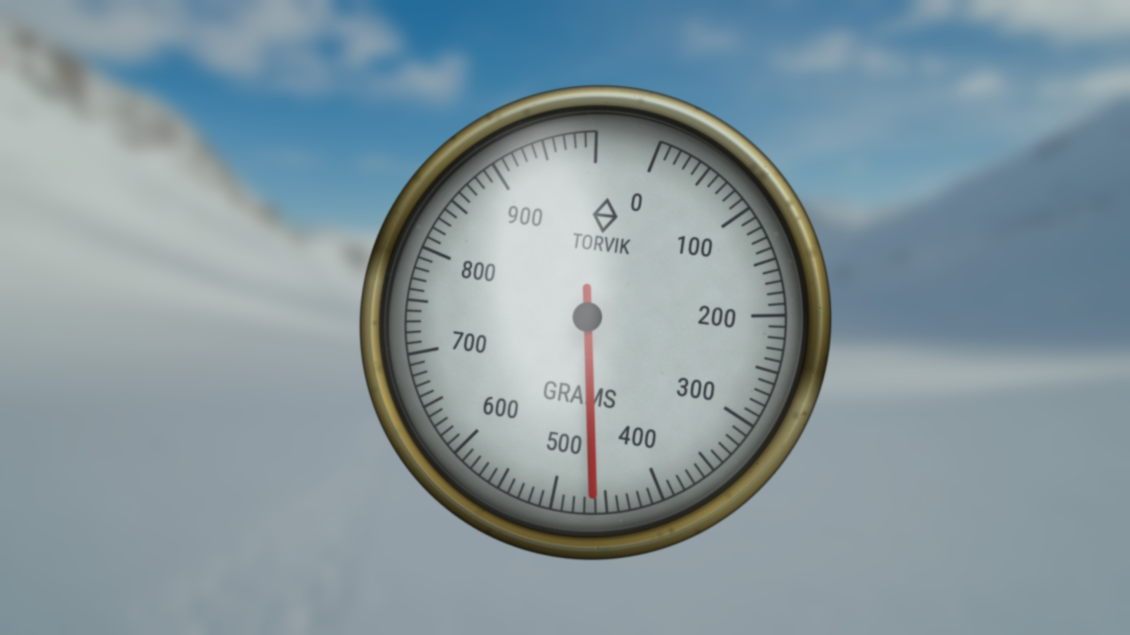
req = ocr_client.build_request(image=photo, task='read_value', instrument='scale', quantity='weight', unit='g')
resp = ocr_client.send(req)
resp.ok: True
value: 460 g
